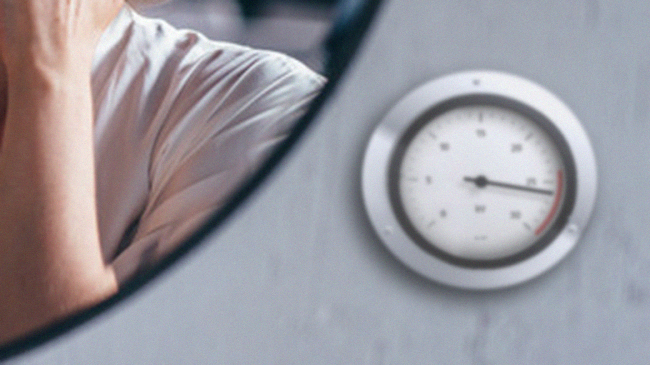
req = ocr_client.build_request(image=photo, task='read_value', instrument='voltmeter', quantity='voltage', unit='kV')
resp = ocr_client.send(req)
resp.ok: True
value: 26 kV
